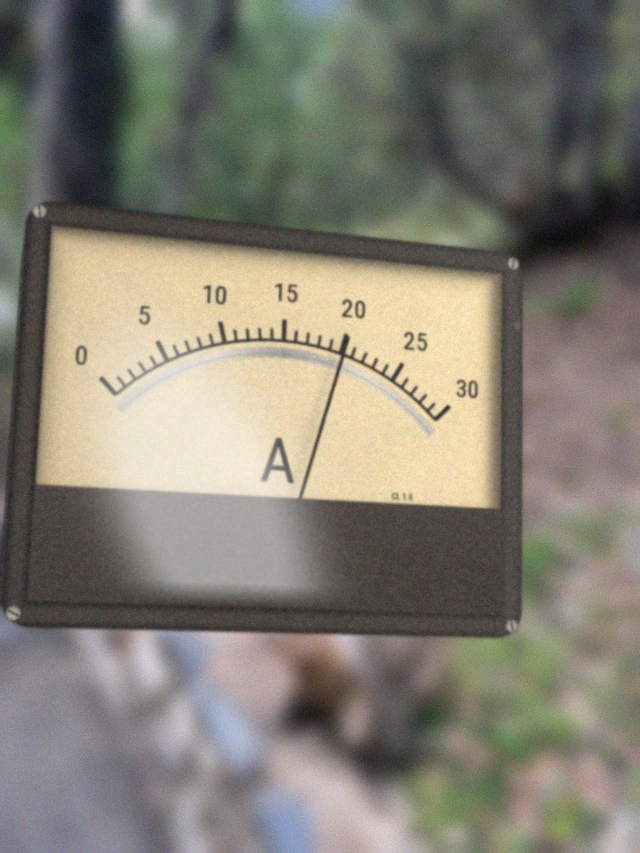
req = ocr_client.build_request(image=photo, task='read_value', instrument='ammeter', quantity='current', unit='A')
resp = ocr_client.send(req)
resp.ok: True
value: 20 A
